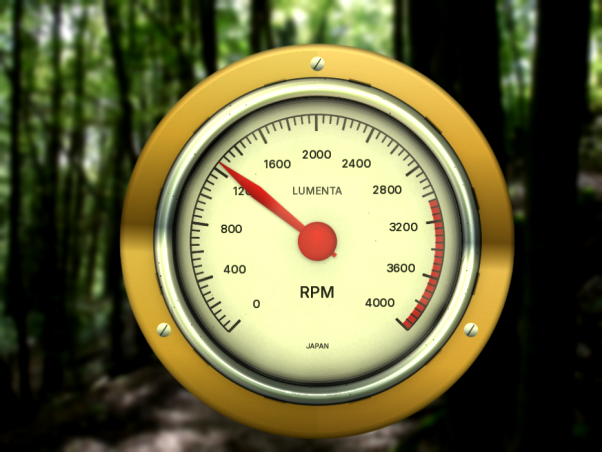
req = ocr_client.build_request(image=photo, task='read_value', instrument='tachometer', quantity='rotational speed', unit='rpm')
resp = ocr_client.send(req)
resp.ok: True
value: 1250 rpm
